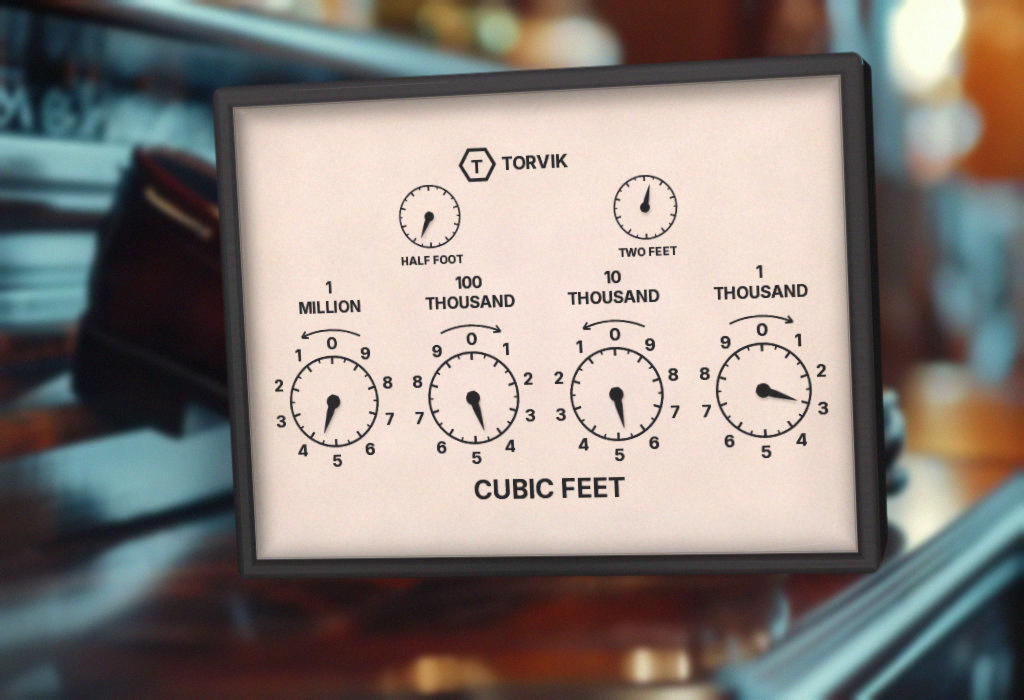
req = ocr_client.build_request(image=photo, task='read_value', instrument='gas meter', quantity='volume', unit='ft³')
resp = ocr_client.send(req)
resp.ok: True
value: 445300 ft³
